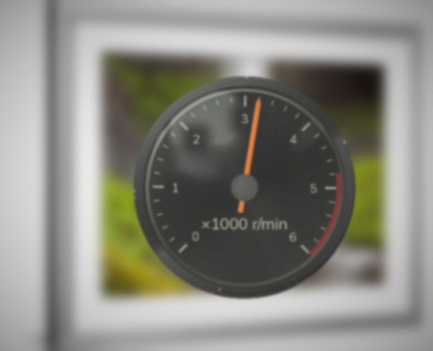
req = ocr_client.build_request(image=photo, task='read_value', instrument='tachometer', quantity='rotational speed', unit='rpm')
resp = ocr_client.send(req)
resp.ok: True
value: 3200 rpm
